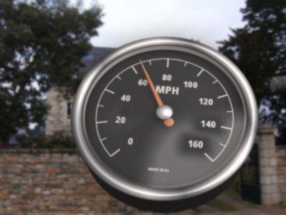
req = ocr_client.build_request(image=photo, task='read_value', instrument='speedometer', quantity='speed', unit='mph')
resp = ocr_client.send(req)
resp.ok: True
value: 65 mph
